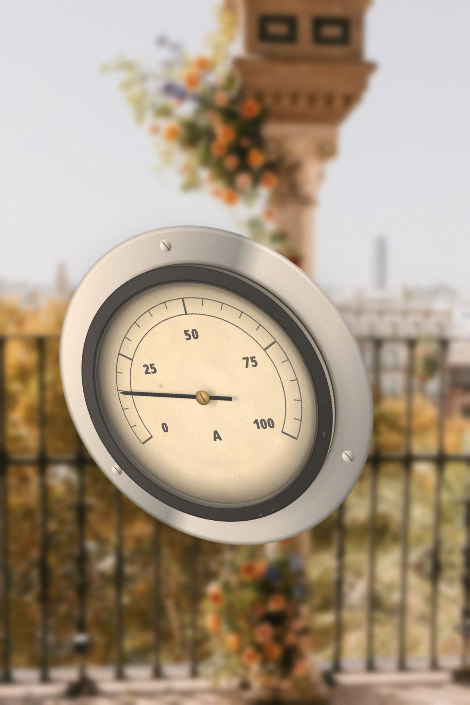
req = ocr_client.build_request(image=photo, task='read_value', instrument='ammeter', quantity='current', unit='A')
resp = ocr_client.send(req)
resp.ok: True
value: 15 A
